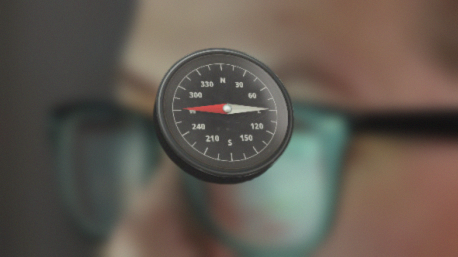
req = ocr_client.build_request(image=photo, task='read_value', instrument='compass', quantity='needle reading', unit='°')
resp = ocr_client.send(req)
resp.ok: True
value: 270 °
